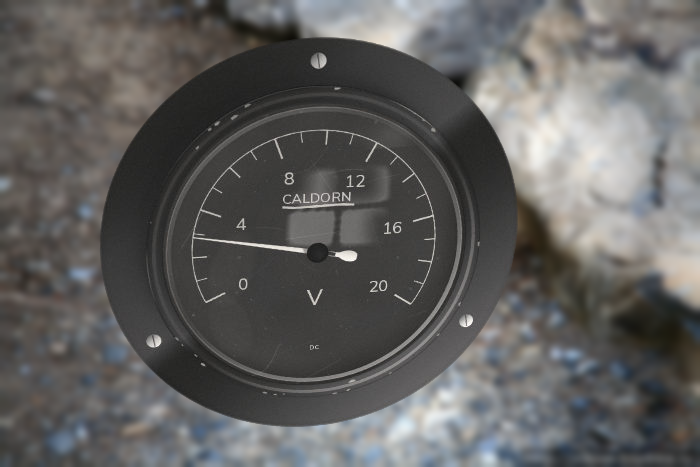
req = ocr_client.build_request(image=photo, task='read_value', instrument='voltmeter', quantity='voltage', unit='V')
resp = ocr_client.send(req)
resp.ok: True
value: 3 V
